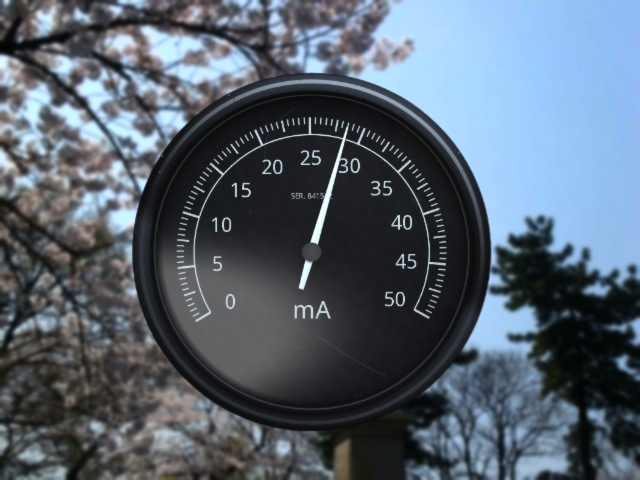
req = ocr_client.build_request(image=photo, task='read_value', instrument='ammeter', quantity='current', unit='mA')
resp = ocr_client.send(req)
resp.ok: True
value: 28.5 mA
